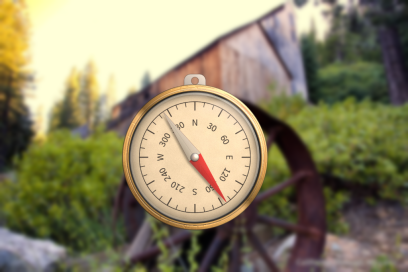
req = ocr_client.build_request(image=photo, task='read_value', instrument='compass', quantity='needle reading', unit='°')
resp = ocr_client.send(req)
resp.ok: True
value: 145 °
